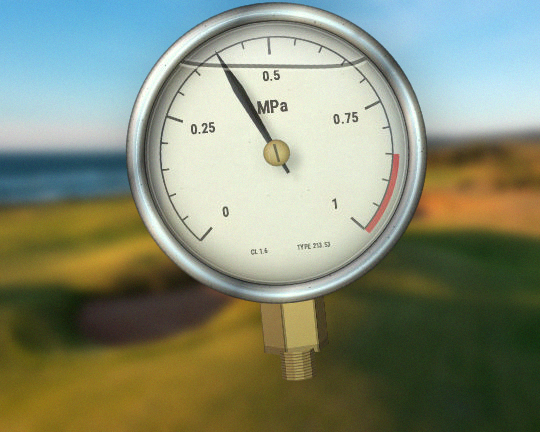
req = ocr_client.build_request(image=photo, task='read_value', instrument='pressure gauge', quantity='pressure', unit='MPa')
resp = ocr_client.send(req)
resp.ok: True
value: 0.4 MPa
